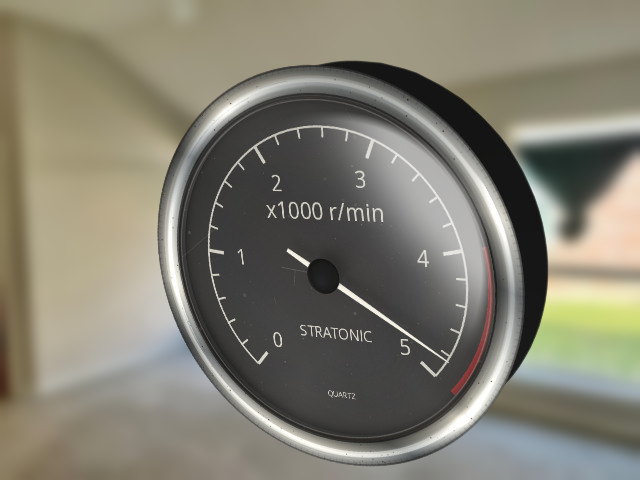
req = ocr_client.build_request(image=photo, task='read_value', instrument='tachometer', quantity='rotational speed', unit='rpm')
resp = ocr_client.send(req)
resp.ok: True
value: 4800 rpm
